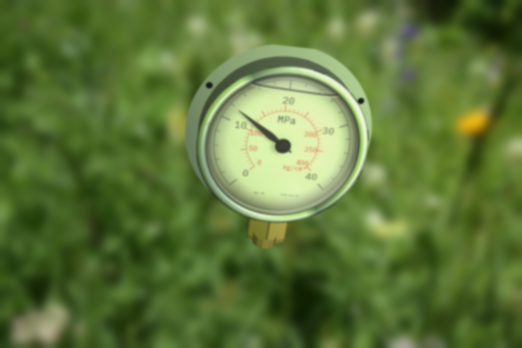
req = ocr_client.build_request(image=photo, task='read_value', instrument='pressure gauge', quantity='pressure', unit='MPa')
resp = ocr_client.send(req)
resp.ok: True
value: 12 MPa
